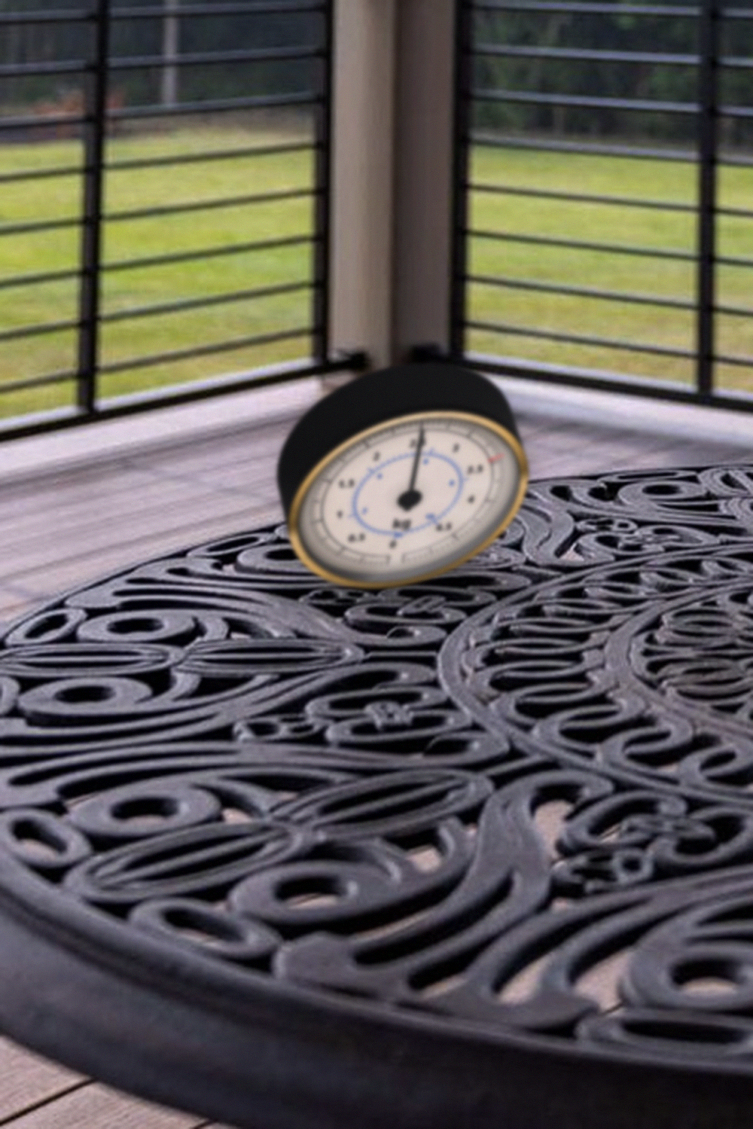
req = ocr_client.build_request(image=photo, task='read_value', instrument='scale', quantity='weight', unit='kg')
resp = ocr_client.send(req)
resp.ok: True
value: 2.5 kg
